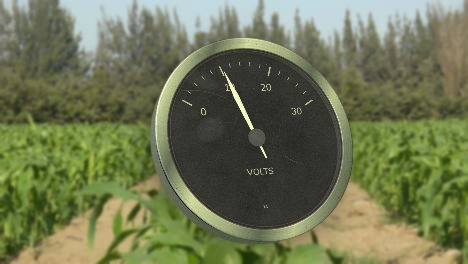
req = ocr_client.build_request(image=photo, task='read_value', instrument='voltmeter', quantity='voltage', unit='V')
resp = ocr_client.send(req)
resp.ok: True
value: 10 V
